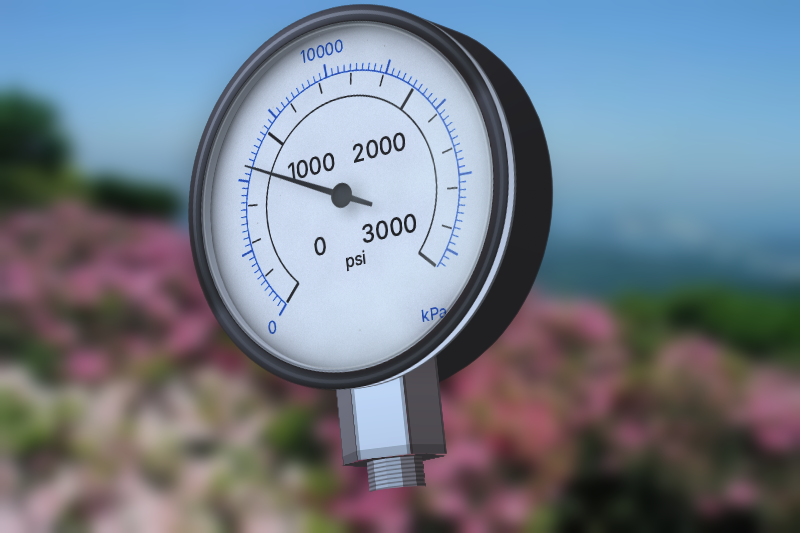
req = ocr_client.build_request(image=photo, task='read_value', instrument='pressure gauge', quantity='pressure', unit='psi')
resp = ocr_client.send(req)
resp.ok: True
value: 800 psi
